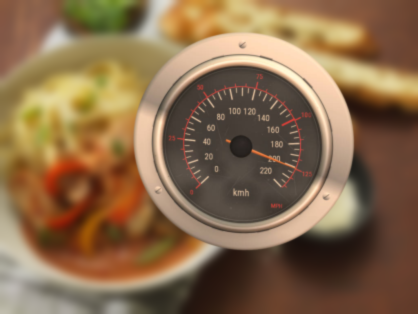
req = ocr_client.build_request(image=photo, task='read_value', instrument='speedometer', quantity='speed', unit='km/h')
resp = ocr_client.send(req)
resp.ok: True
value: 200 km/h
